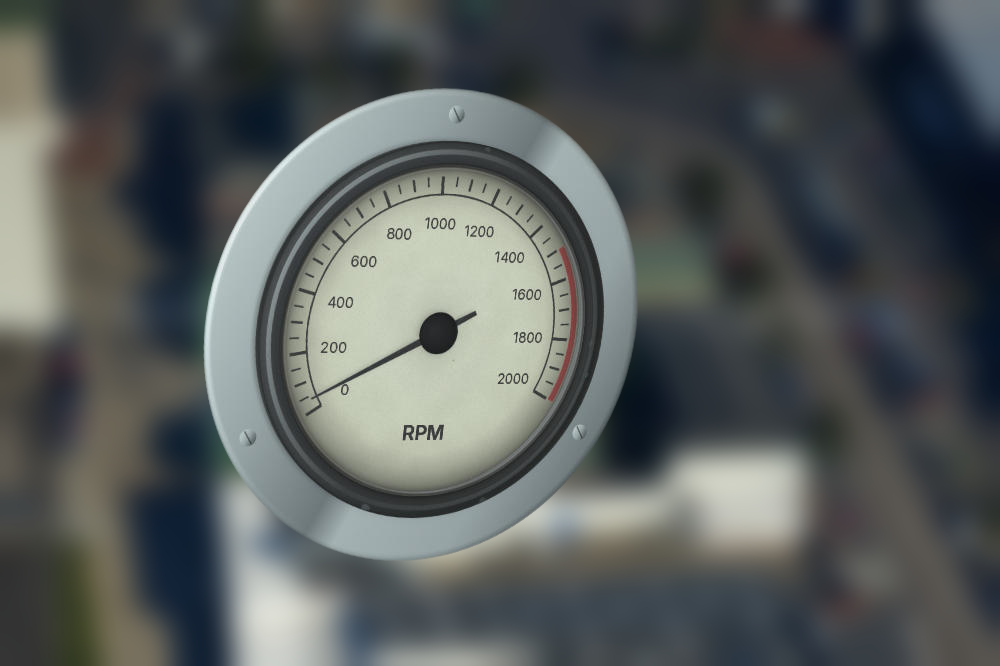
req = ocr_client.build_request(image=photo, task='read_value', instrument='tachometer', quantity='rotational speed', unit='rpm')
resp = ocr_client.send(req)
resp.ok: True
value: 50 rpm
